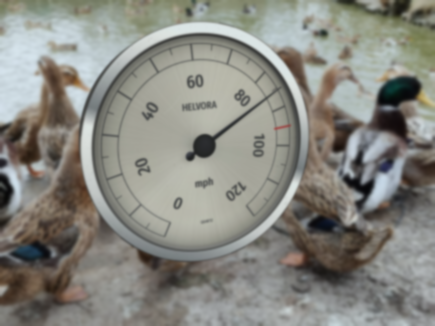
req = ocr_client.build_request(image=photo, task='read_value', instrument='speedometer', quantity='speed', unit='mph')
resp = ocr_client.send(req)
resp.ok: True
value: 85 mph
